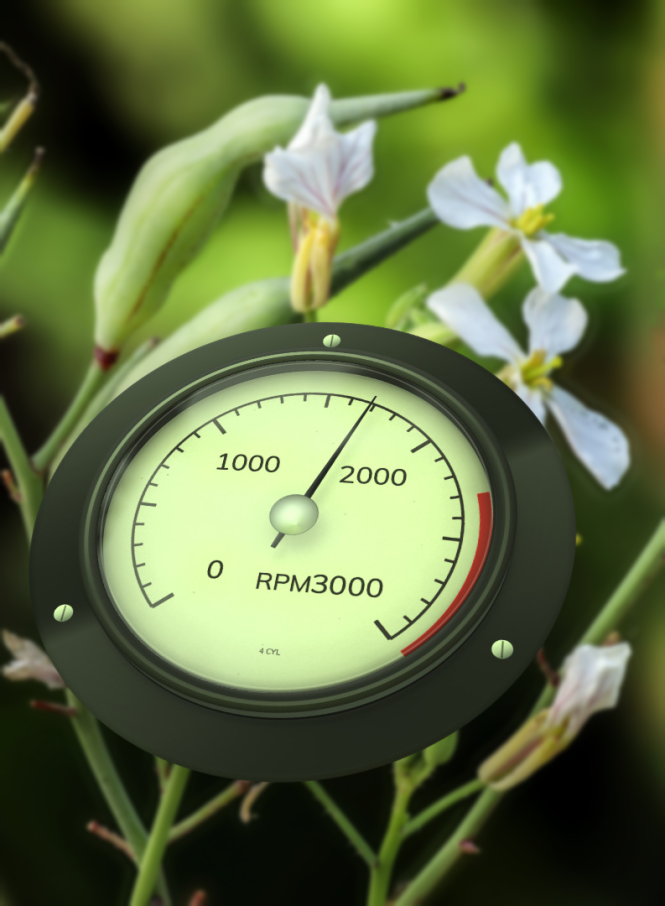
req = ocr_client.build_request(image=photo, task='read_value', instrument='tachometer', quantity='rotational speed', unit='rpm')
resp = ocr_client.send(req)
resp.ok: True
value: 1700 rpm
